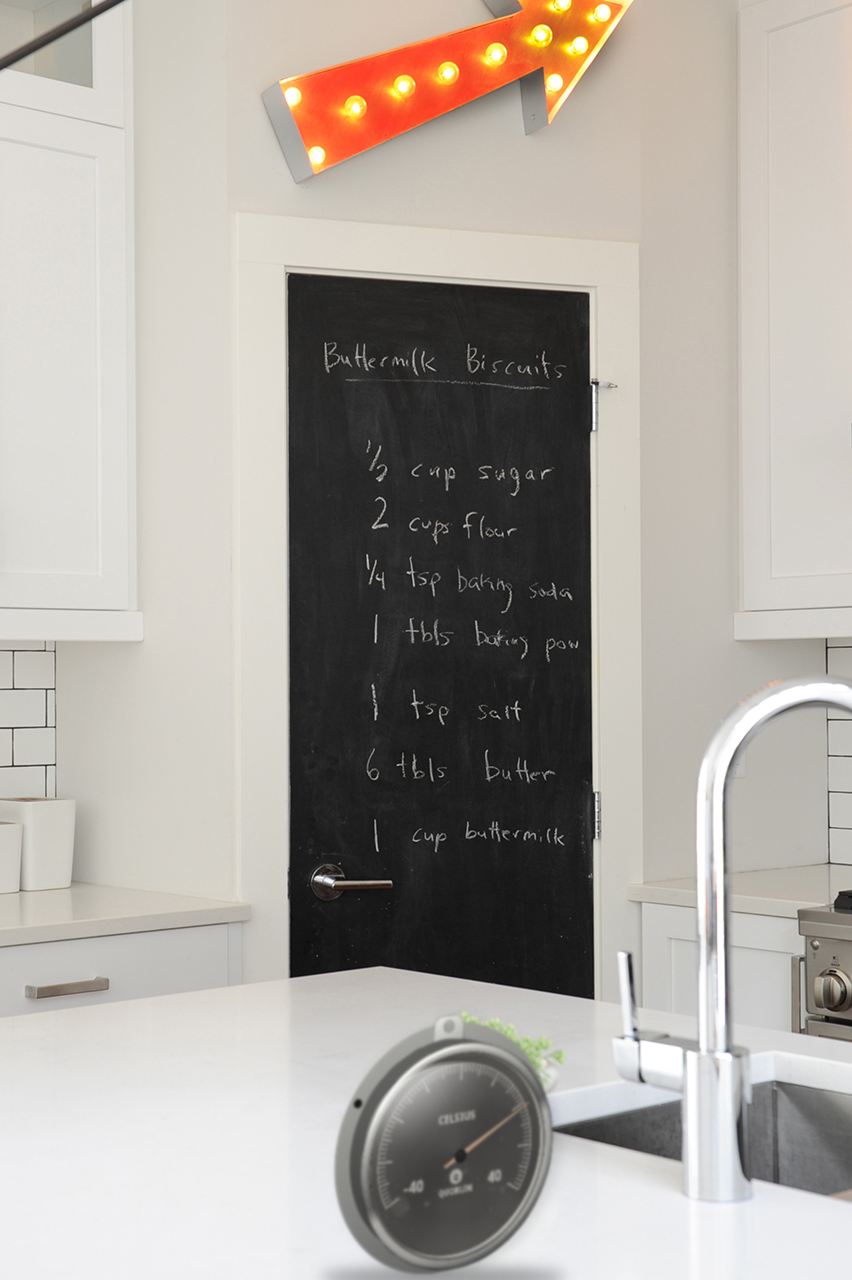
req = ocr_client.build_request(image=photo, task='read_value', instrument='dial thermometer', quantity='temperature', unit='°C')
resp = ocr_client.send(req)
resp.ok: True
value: 20 °C
